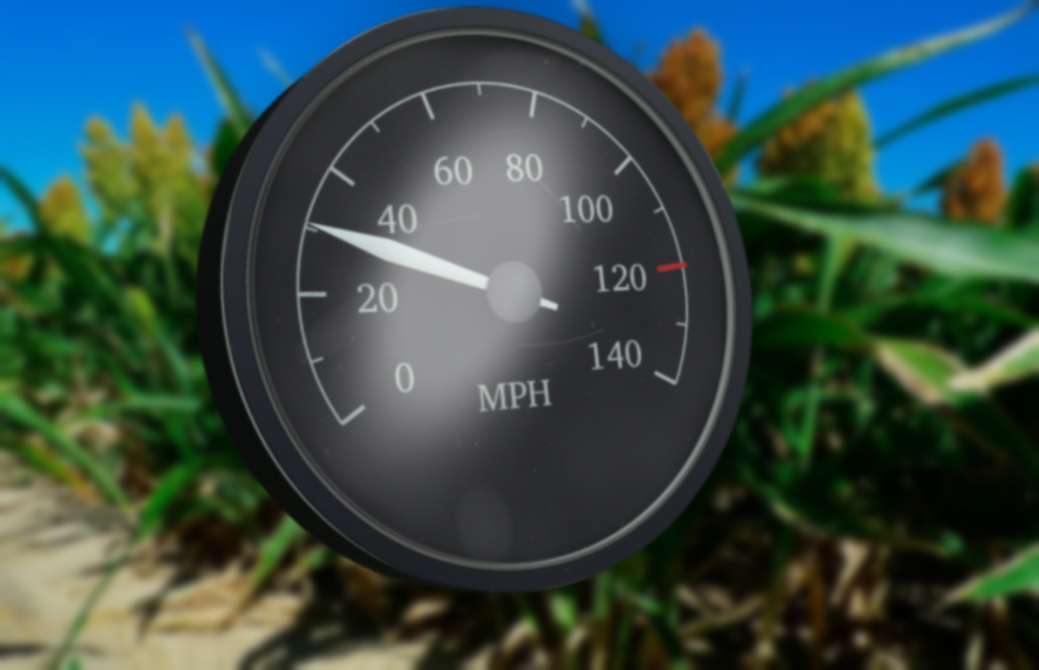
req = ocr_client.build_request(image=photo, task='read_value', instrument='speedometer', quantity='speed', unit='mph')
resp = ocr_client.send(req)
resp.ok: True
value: 30 mph
